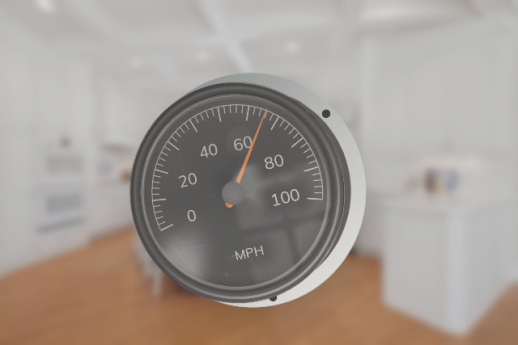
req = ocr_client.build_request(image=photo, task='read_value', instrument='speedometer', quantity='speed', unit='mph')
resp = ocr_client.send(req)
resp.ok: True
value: 66 mph
